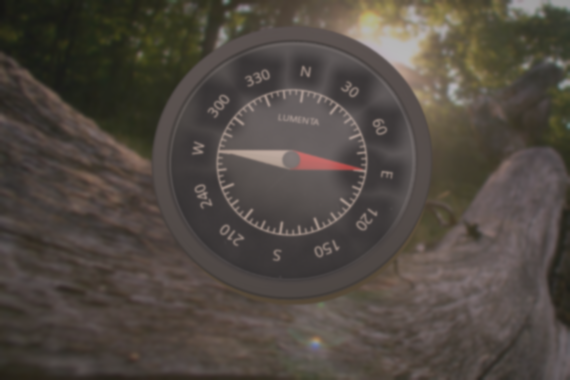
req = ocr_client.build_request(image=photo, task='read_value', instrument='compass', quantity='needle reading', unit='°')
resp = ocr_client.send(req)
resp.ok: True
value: 90 °
